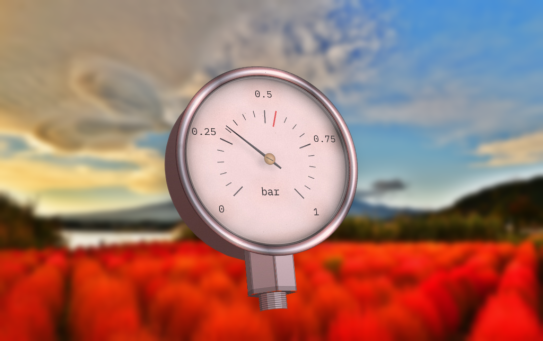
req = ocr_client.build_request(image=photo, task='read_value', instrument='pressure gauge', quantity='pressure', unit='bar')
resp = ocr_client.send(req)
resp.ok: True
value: 0.3 bar
